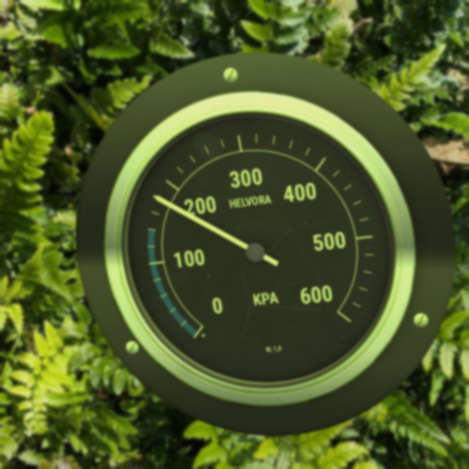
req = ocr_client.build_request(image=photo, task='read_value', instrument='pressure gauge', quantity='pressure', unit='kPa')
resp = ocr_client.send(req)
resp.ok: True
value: 180 kPa
